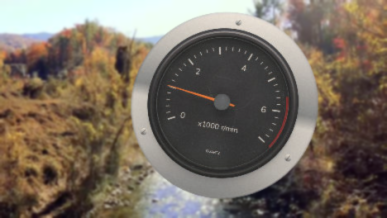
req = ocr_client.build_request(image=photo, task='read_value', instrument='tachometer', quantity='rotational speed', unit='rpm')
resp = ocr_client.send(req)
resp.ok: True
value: 1000 rpm
